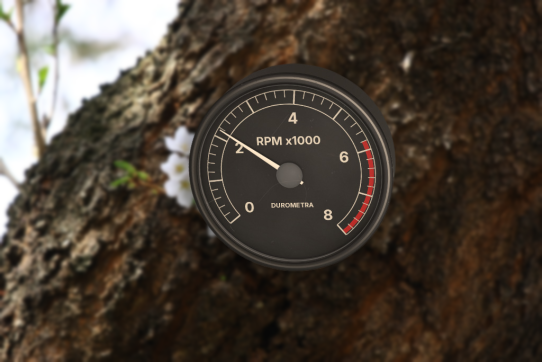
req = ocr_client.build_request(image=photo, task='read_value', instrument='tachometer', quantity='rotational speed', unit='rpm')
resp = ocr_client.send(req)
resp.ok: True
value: 2200 rpm
